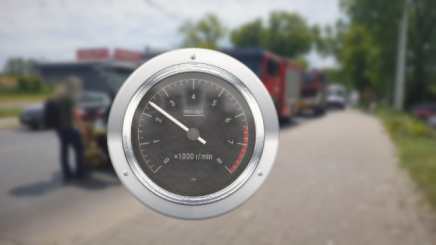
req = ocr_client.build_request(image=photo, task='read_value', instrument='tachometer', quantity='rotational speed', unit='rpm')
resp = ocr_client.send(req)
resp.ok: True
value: 2400 rpm
